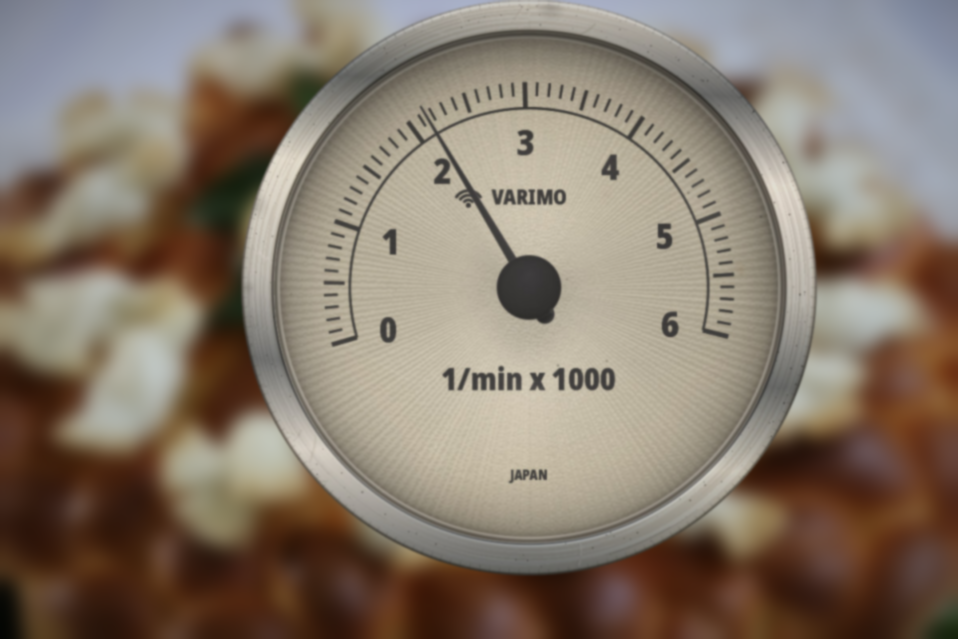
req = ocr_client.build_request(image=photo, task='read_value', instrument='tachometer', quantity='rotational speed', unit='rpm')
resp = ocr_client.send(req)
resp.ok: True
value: 2150 rpm
